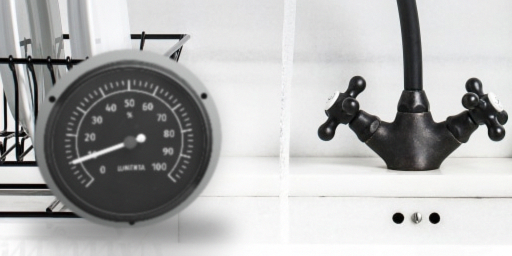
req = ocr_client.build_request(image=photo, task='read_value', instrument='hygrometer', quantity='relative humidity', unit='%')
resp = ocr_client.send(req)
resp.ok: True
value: 10 %
